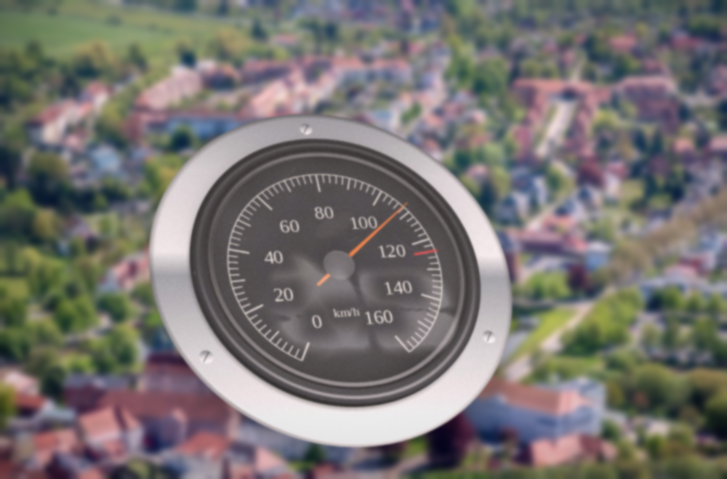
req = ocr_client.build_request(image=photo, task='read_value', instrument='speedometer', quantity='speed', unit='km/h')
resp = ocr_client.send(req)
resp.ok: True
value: 108 km/h
